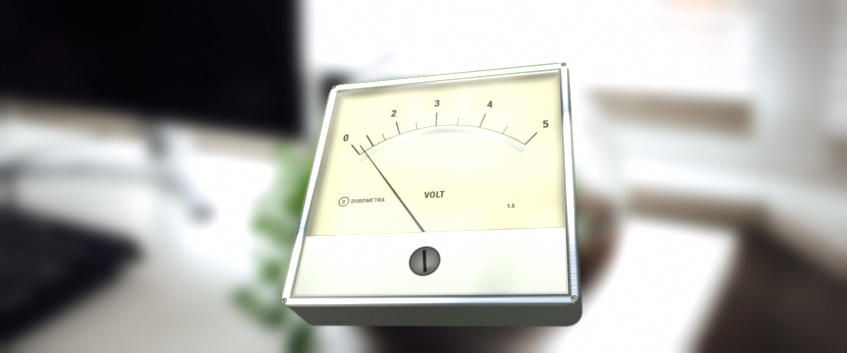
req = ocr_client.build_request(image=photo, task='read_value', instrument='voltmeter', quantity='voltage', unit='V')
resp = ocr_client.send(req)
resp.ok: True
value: 0.5 V
